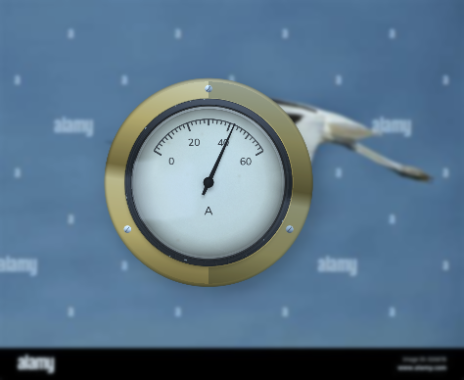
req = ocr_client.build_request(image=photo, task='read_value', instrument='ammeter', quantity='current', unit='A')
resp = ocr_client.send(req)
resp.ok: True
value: 42 A
